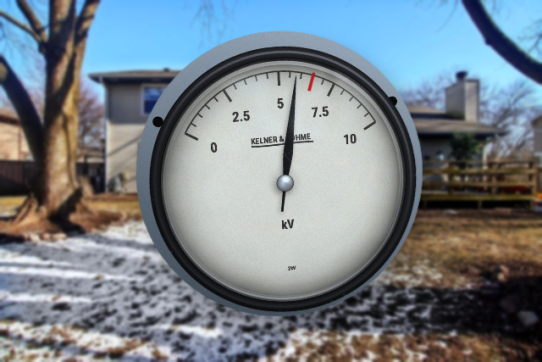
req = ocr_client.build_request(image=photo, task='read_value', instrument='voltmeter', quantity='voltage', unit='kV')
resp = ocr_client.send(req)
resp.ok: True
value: 5.75 kV
